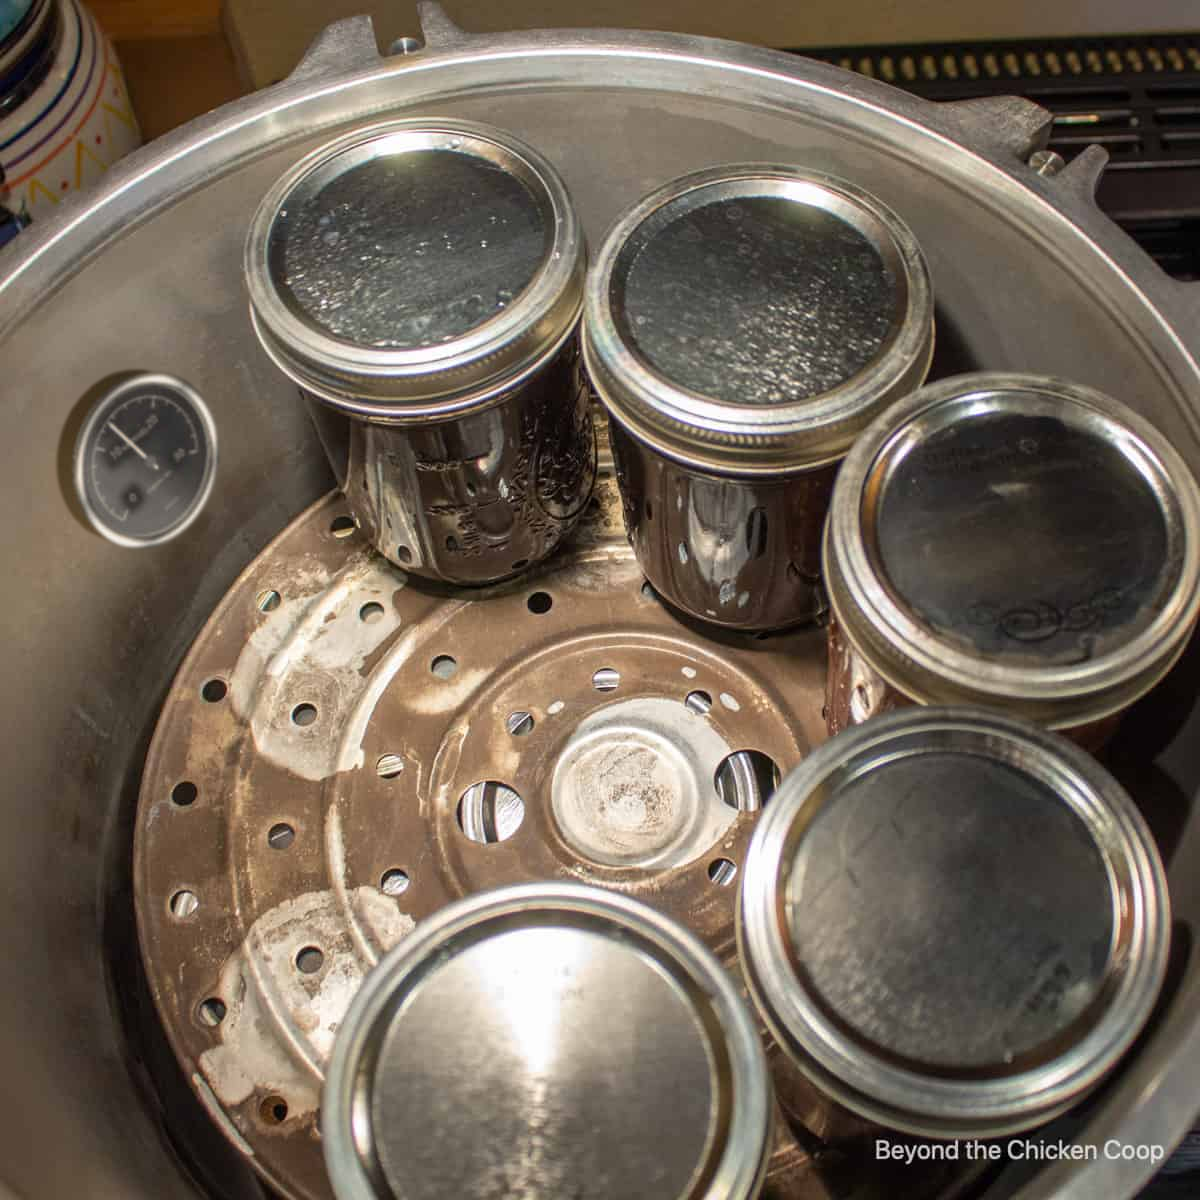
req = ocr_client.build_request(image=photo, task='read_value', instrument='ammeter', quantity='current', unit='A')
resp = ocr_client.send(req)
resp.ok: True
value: 13 A
